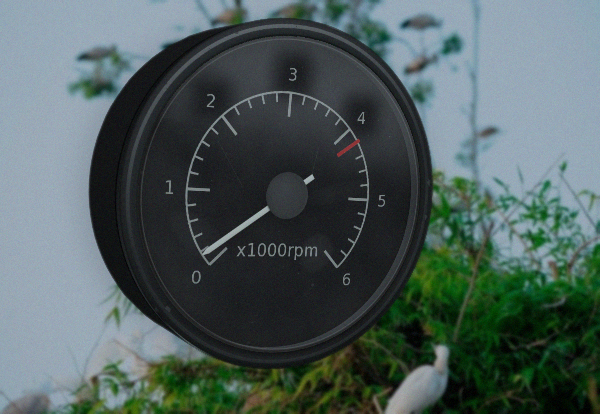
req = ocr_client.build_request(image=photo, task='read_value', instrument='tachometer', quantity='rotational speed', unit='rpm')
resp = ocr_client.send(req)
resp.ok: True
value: 200 rpm
